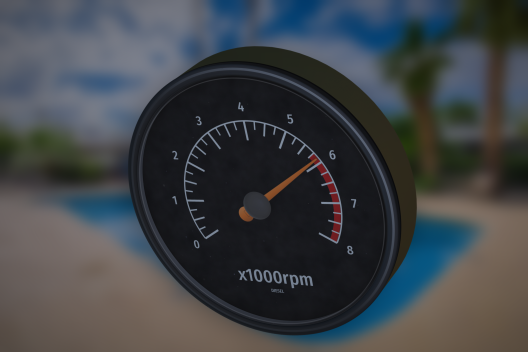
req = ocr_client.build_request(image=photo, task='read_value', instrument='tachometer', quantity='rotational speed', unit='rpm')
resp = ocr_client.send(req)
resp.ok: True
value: 5875 rpm
